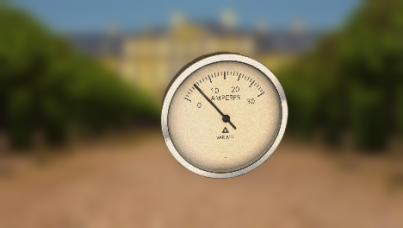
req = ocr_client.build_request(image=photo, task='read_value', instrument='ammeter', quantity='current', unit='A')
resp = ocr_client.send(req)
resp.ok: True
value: 5 A
